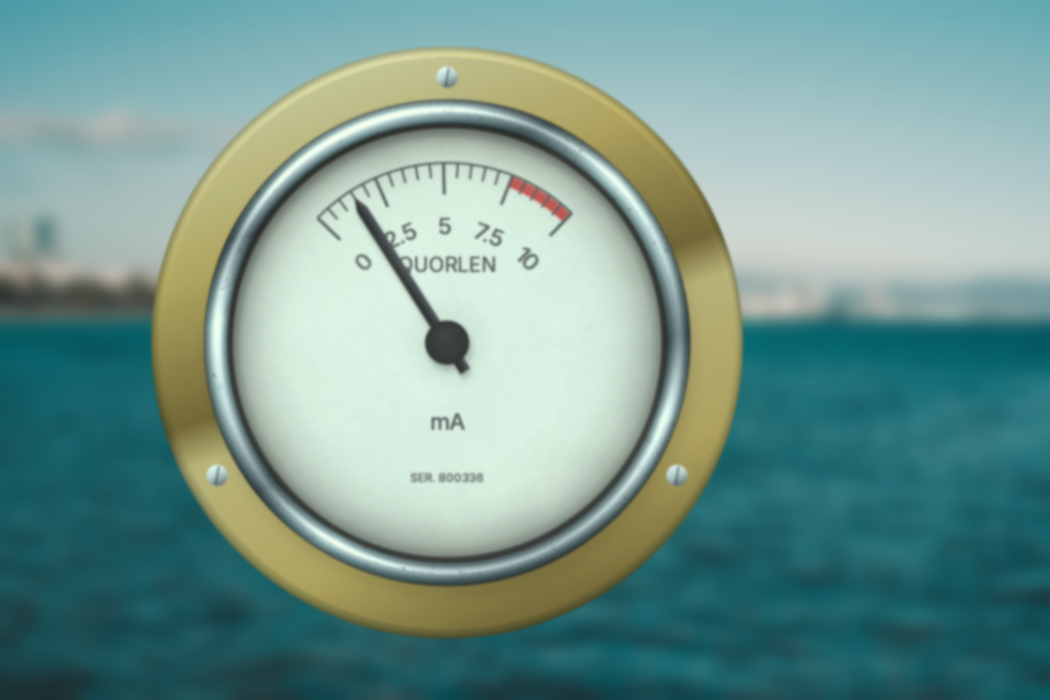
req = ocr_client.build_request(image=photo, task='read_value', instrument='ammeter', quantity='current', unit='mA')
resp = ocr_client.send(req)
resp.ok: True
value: 1.5 mA
